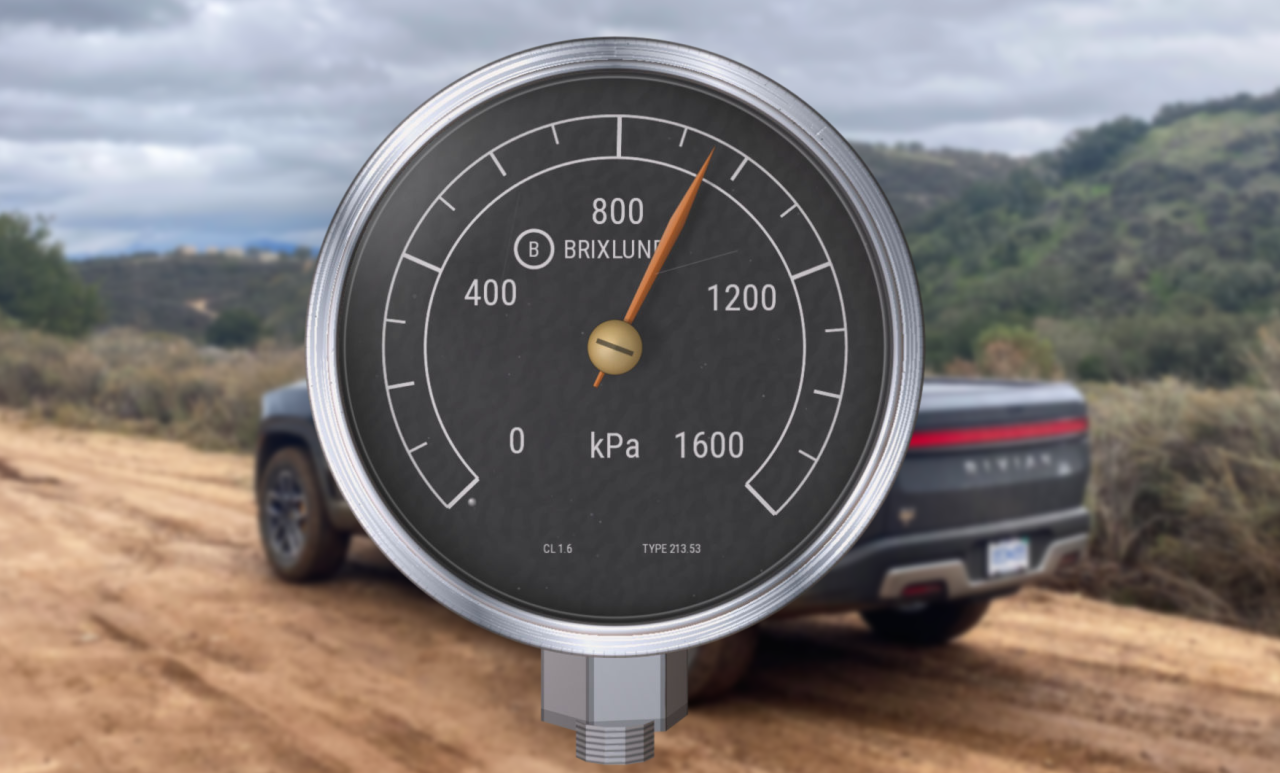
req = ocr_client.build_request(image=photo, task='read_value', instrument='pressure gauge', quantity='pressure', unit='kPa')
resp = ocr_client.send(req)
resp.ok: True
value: 950 kPa
